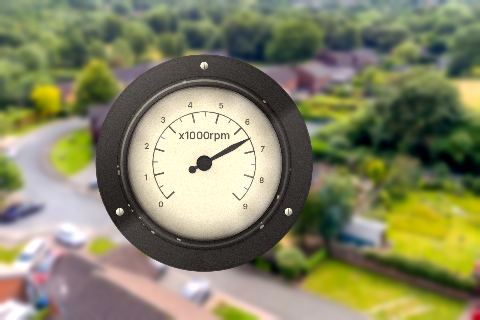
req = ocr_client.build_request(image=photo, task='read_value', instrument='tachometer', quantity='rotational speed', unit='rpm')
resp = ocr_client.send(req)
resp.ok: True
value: 6500 rpm
